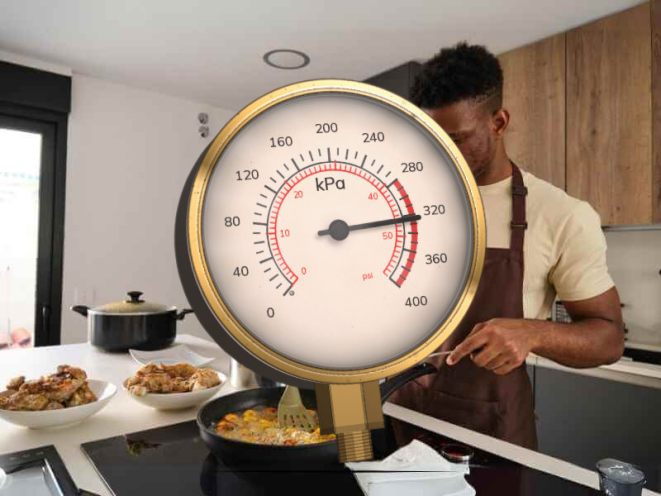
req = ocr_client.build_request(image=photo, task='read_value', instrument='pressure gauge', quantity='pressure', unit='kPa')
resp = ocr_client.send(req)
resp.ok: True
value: 325 kPa
